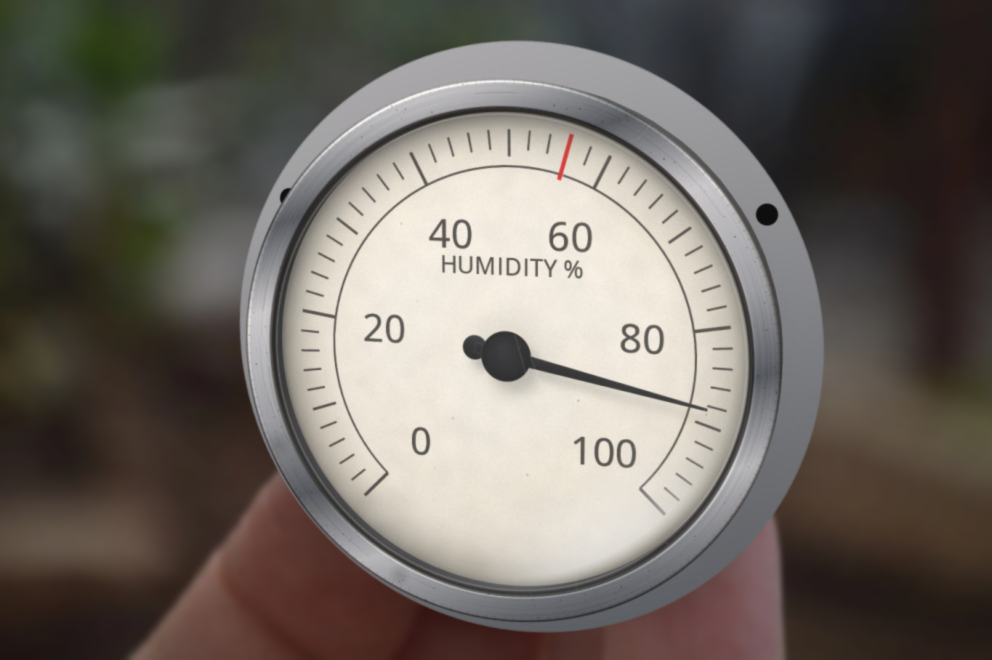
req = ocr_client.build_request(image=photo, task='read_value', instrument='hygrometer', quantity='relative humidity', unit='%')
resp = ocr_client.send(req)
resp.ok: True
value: 88 %
